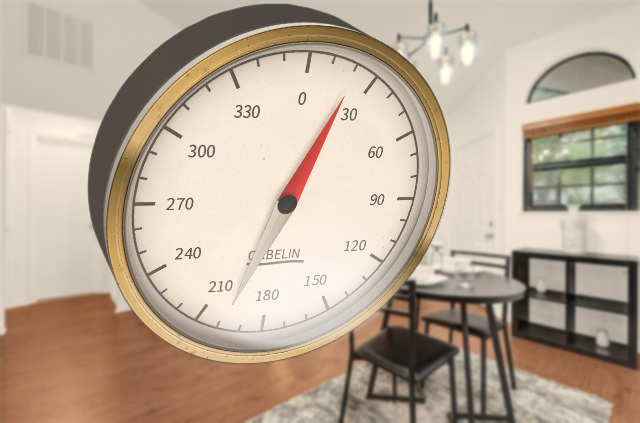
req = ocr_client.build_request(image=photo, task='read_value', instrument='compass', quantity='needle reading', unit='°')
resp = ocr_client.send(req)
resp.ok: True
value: 20 °
